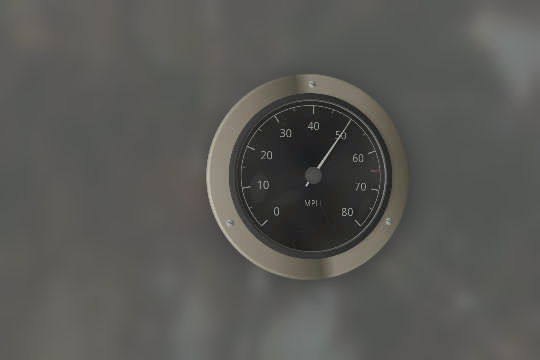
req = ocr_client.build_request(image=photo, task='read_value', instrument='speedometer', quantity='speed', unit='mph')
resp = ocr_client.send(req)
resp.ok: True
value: 50 mph
